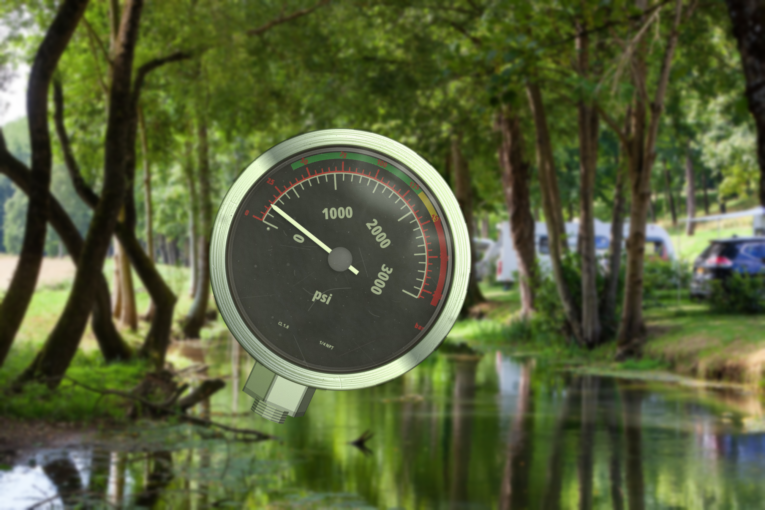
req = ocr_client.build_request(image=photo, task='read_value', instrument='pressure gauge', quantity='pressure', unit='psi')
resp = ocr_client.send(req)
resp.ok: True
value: 200 psi
